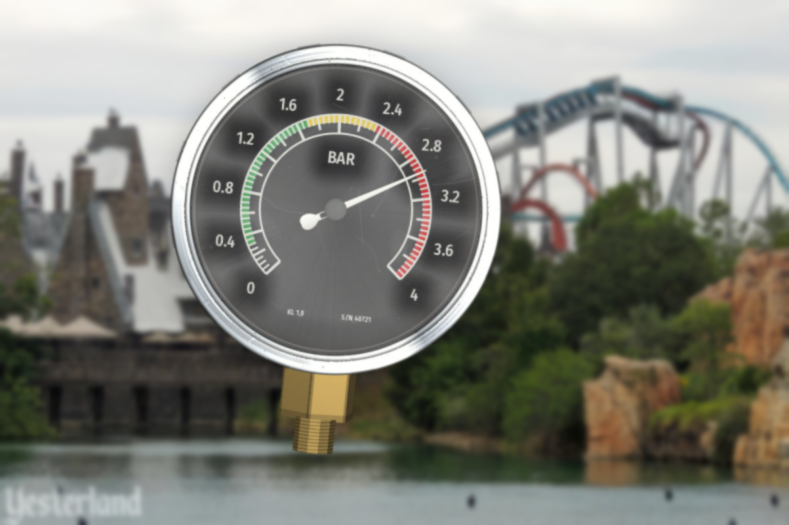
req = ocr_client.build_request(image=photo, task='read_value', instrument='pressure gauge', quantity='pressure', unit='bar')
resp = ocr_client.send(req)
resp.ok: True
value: 2.95 bar
